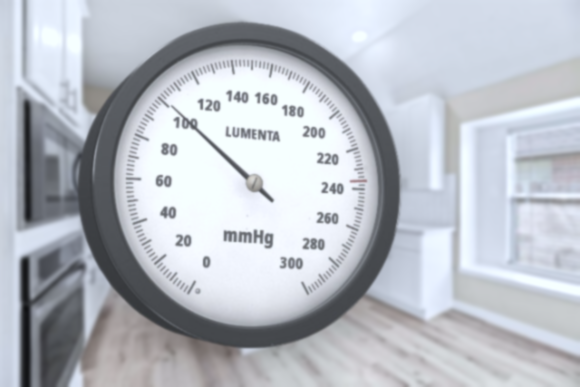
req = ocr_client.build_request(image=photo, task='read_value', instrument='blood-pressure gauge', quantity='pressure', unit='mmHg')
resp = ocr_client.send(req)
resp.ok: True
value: 100 mmHg
